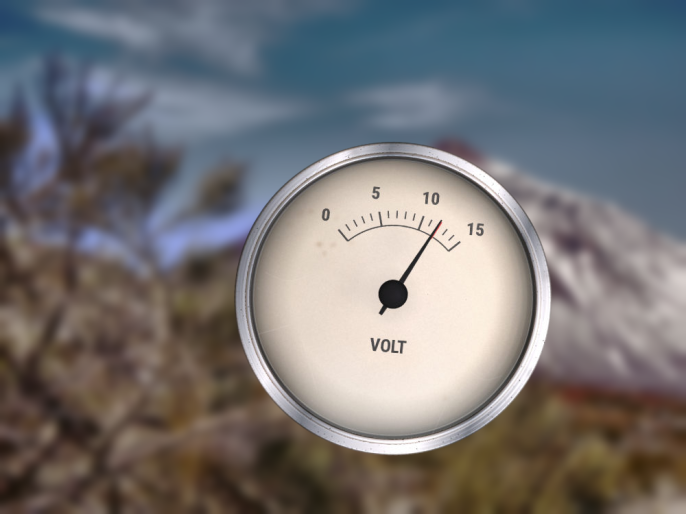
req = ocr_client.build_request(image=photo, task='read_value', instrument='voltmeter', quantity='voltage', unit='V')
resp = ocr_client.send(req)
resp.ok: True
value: 12 V
